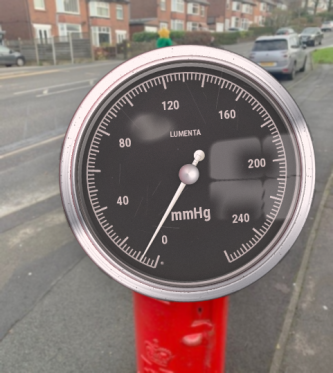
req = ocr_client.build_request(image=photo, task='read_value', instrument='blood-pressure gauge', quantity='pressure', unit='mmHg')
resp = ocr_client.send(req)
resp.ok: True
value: 8 mmHg
